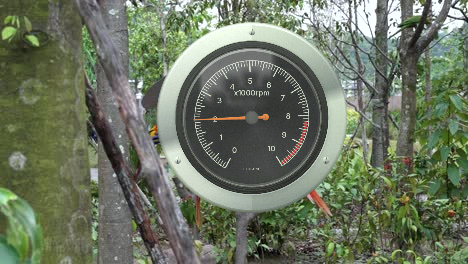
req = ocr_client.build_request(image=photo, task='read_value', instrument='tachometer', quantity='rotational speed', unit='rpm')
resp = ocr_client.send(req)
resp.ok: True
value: 2000 rpm
